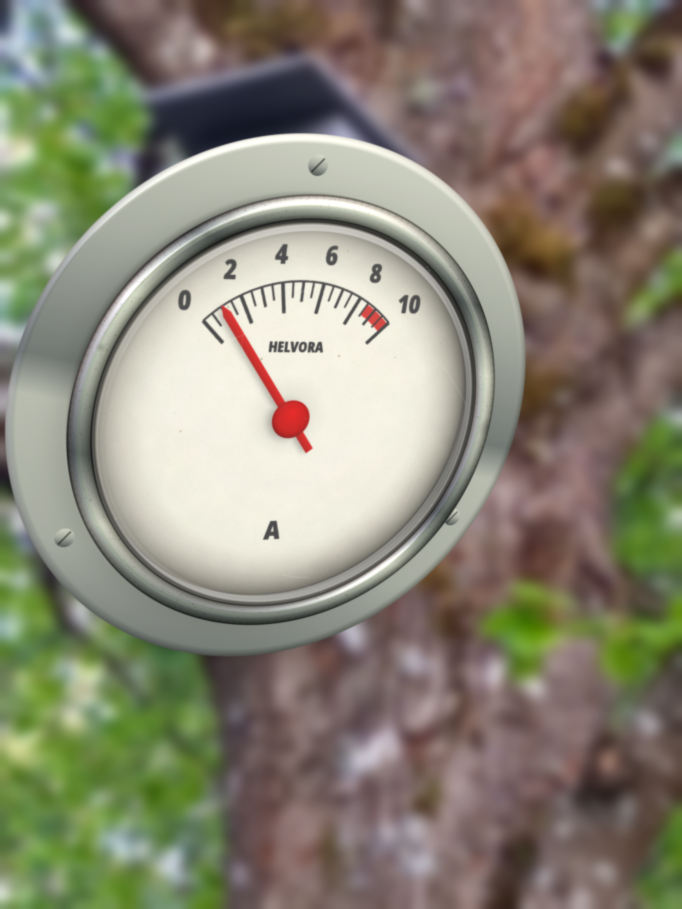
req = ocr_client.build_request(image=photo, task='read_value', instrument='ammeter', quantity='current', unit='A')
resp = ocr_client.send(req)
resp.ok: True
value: 1 A
